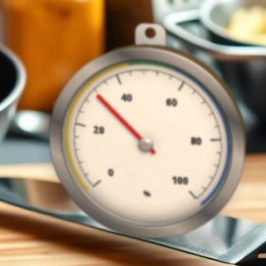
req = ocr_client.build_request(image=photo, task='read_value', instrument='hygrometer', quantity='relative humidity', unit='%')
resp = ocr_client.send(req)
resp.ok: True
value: 32 %
